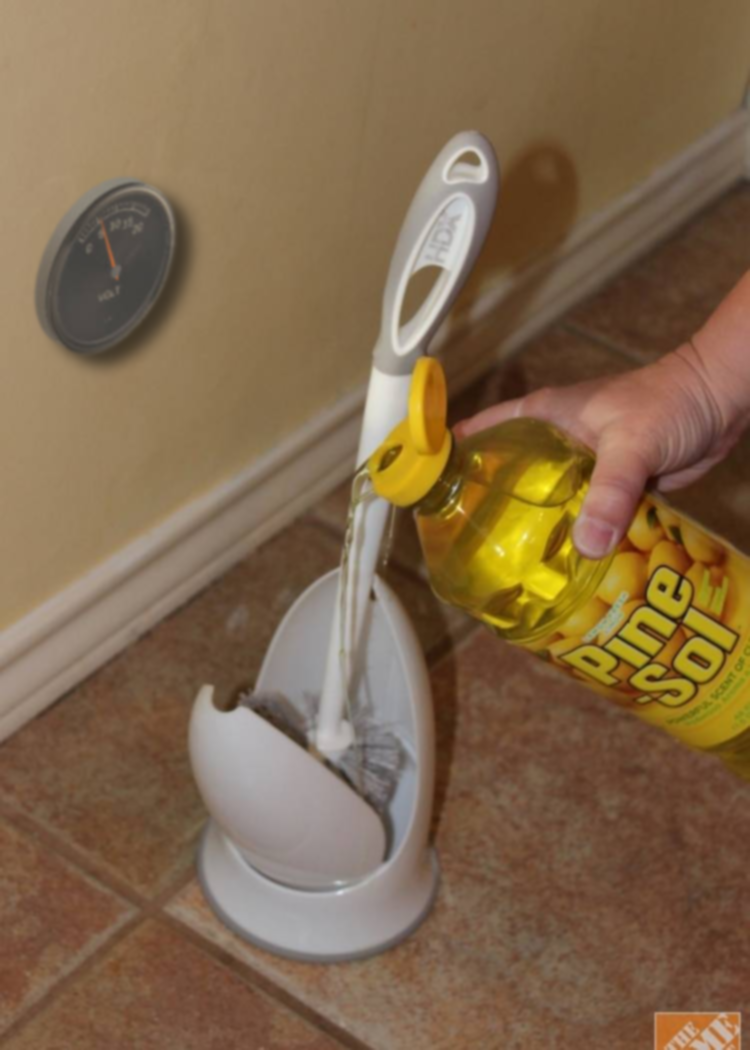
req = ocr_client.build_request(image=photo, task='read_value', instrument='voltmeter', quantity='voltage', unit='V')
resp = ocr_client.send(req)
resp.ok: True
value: 5 V
